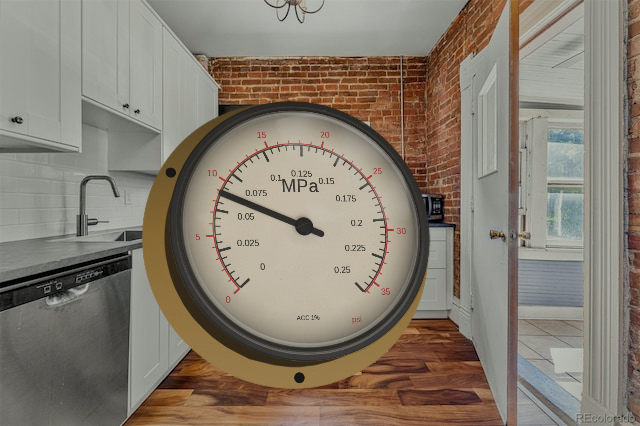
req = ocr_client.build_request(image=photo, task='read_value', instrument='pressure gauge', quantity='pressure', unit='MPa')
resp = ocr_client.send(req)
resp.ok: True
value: 0.06 MPa
